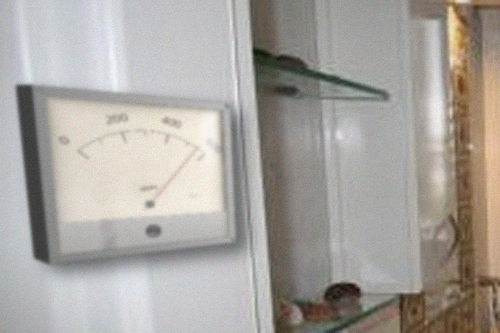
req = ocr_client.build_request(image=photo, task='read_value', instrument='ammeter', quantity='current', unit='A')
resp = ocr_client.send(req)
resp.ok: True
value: 550 A
